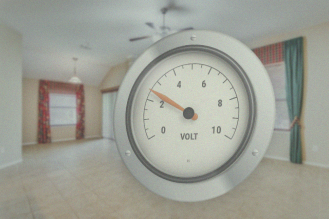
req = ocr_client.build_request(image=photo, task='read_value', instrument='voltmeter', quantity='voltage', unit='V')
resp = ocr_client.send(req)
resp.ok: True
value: 2.5 V
